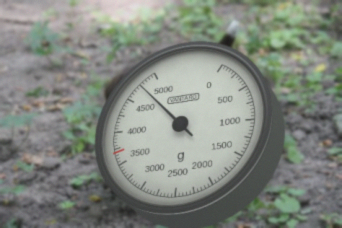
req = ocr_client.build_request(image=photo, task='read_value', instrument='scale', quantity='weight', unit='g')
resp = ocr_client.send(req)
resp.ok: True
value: 4750 g
